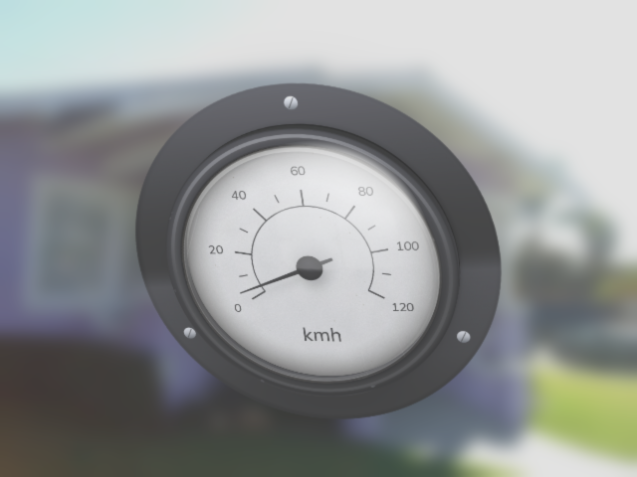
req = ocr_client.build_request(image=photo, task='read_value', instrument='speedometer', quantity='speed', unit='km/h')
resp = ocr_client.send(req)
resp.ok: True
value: 5 km/h
